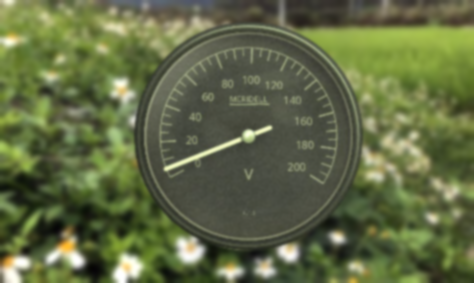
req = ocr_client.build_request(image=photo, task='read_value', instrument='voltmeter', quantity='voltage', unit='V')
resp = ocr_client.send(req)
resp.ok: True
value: 5 V
